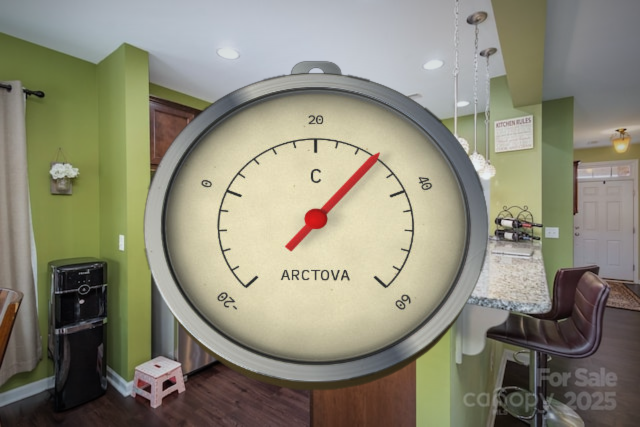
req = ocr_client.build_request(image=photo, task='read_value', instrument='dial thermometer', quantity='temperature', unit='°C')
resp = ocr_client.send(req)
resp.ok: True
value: 32 °C
